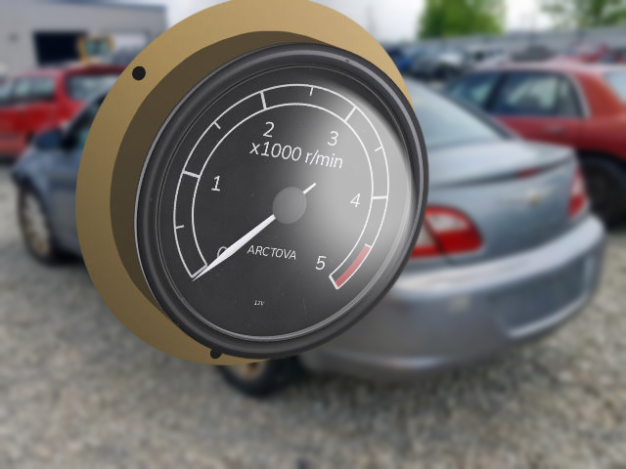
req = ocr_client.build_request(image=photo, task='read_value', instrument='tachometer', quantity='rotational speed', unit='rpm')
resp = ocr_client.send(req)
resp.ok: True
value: 0 rpm
